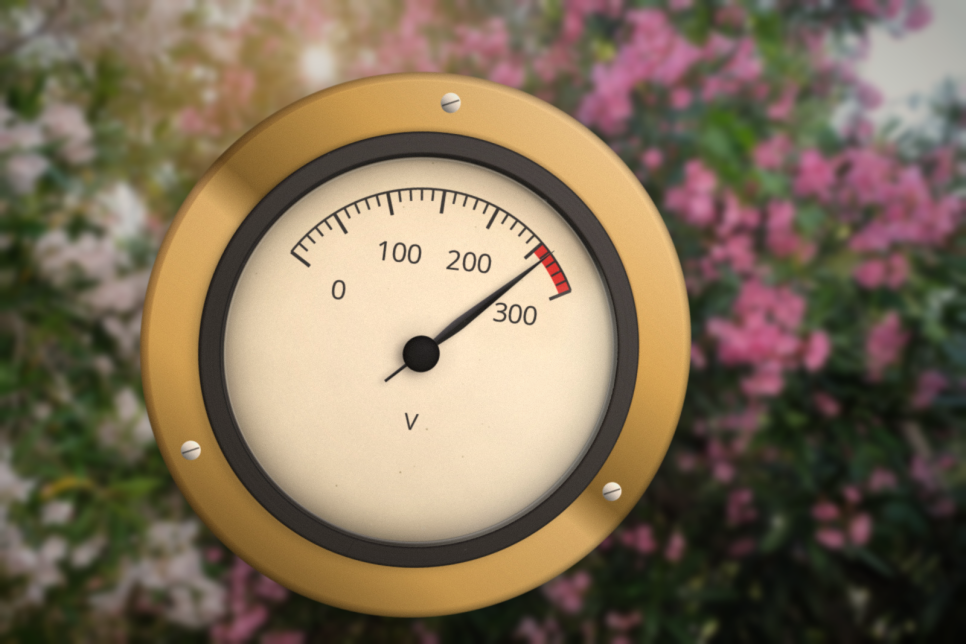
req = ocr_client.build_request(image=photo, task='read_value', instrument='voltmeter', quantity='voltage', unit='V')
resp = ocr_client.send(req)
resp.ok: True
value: 260 V
